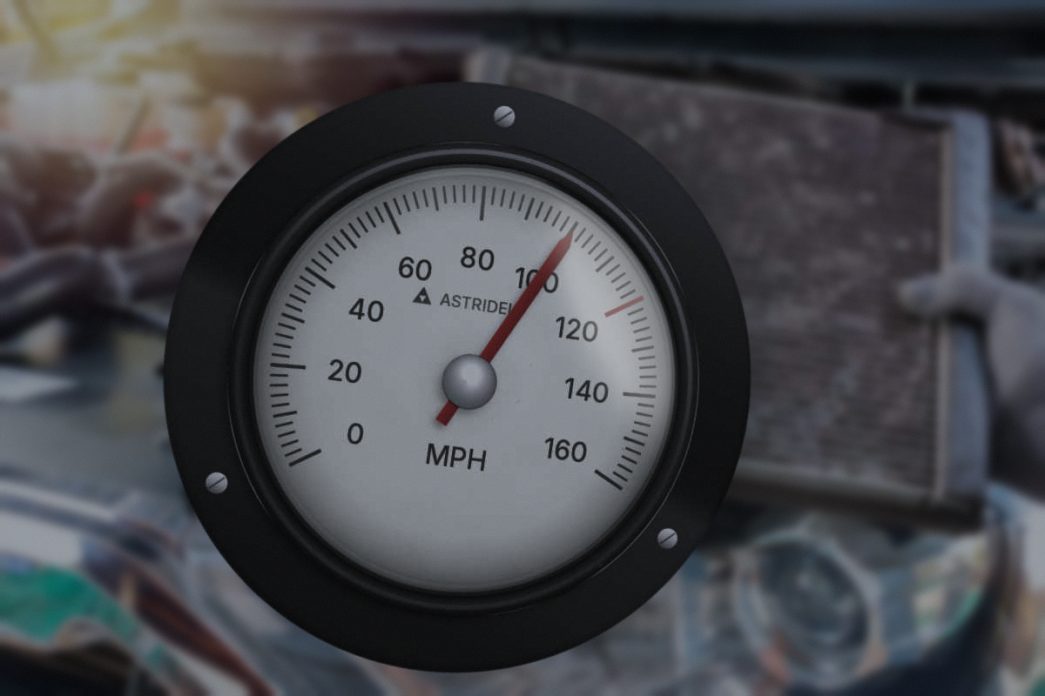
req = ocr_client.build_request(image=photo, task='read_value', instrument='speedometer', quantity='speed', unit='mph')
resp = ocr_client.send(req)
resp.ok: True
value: 100 mph
